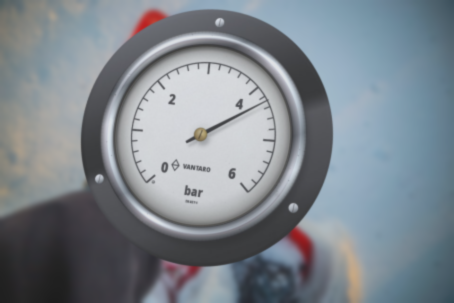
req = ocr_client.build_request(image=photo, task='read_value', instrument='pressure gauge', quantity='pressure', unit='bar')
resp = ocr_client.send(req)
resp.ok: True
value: 4.3 bar
